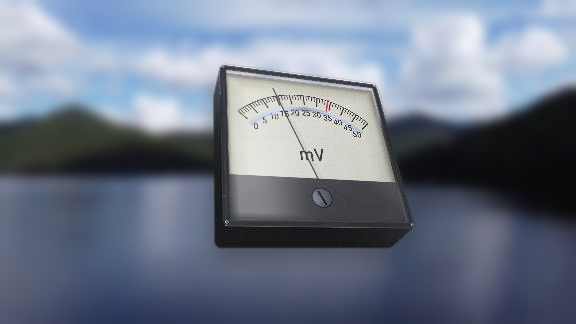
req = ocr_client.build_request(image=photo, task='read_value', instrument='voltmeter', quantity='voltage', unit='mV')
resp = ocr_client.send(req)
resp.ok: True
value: 15 mV
